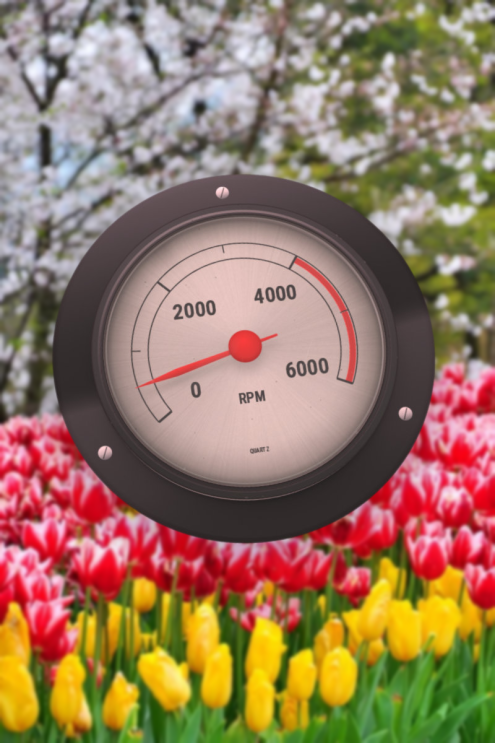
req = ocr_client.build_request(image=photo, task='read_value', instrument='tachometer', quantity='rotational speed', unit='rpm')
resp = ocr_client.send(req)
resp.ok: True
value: 500 rpm
